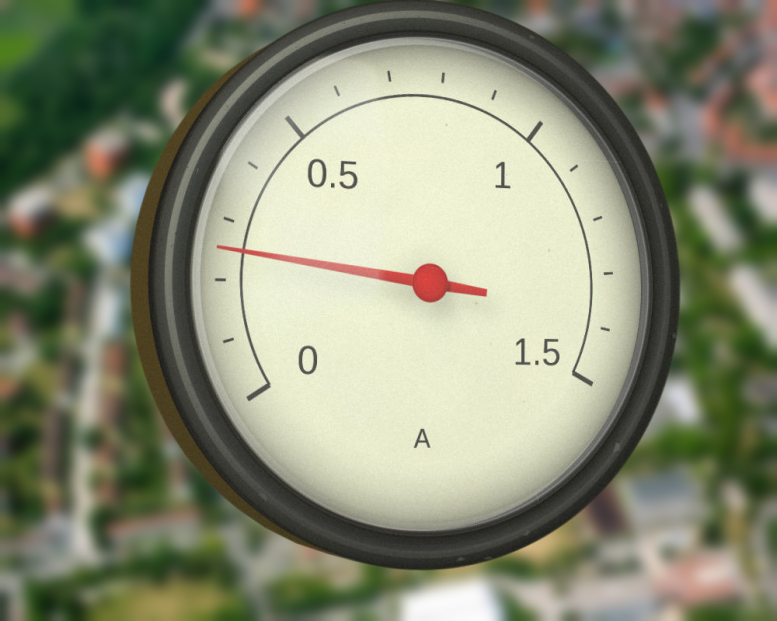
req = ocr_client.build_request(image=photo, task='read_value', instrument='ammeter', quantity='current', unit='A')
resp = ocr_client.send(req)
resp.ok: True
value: 0.25 A
